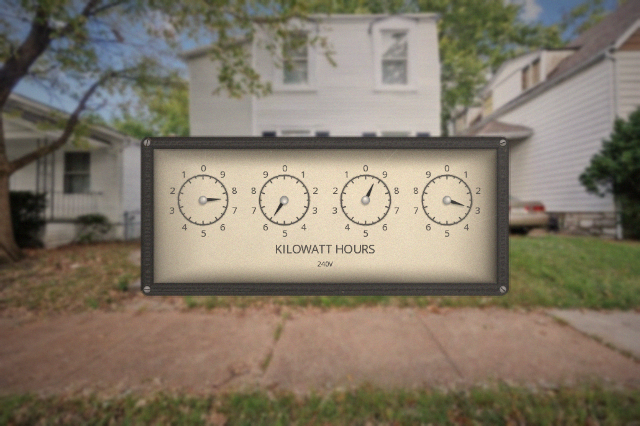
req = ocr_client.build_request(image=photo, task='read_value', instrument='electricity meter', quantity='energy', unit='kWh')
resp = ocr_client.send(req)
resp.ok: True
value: 7593 kWh
